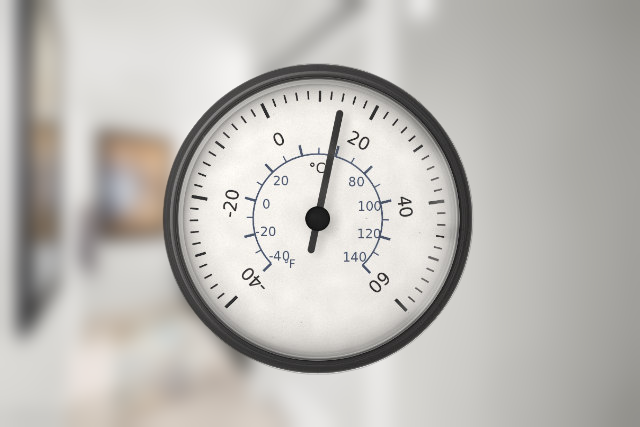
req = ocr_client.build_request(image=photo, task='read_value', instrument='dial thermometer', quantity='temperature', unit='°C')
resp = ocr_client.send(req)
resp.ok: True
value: 14 °C
